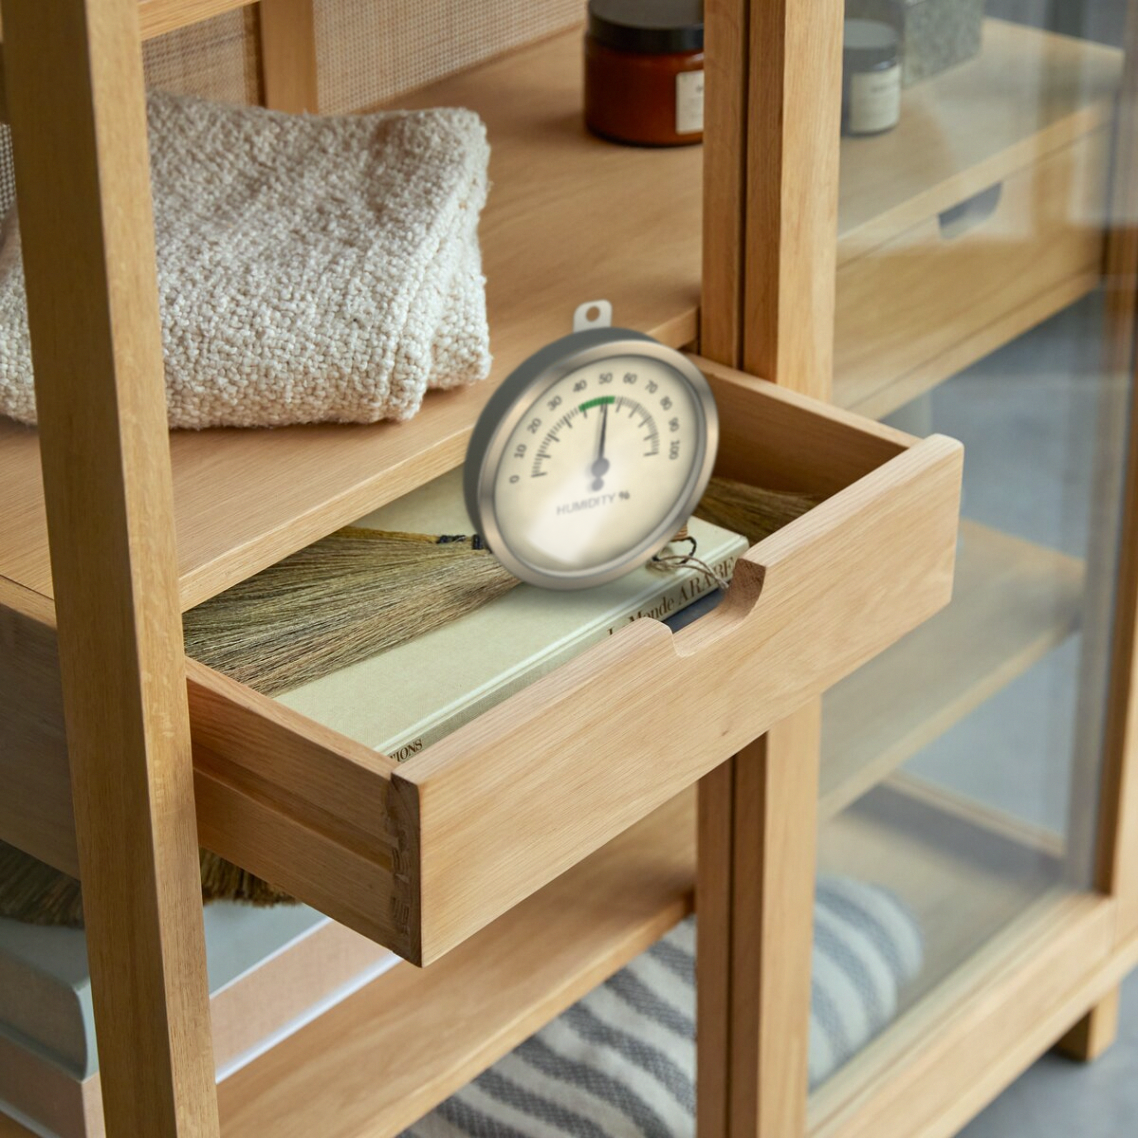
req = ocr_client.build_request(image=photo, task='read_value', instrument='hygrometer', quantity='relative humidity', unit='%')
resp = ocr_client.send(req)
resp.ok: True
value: 50 %
